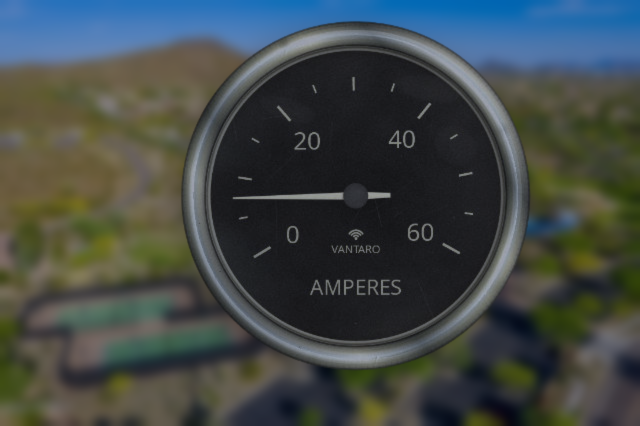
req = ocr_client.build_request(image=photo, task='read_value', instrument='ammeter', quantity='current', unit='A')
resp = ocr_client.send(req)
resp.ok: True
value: 7.5 A
